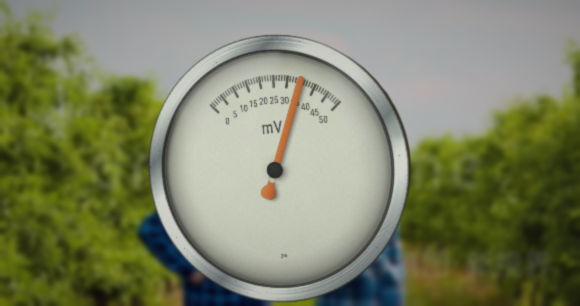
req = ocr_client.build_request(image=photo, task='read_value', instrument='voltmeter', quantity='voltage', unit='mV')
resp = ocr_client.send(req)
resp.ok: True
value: 35 mV
